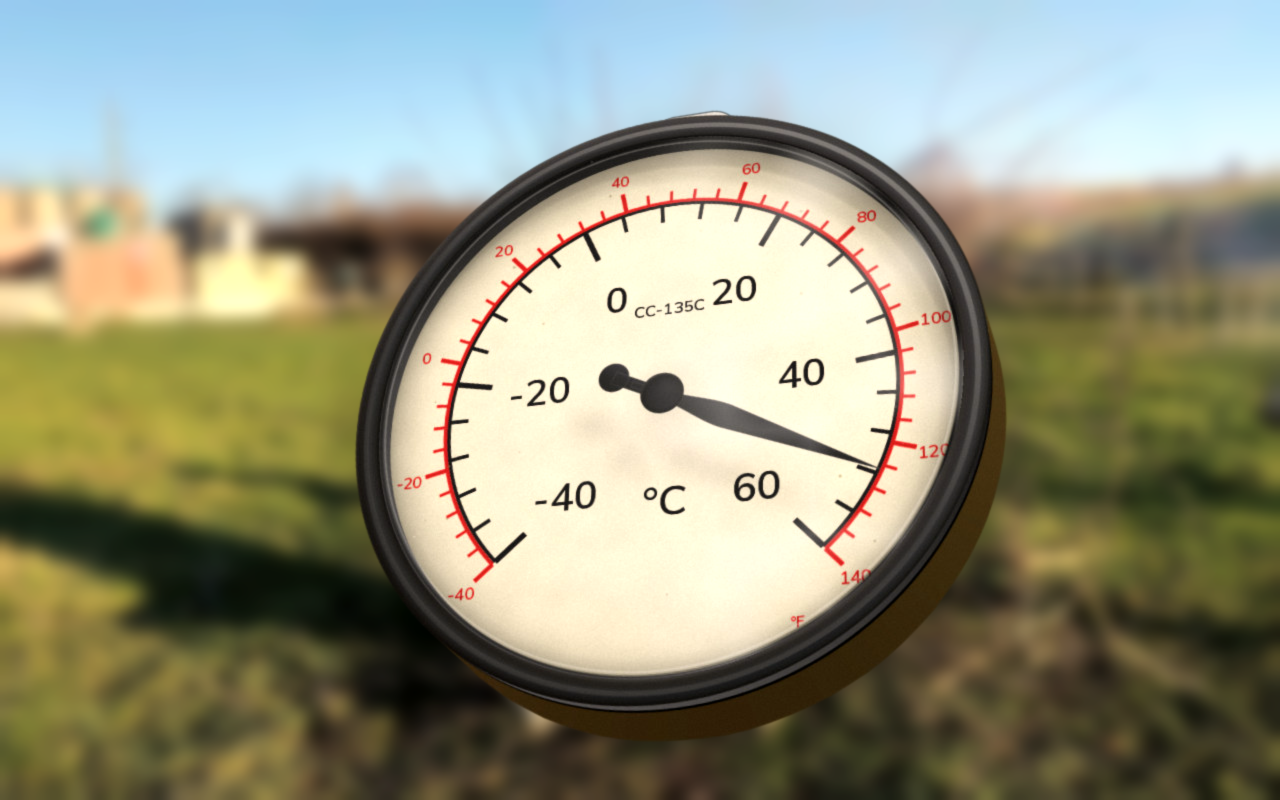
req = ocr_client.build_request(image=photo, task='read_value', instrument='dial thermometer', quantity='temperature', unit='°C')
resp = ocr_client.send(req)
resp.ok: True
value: 52 °C
